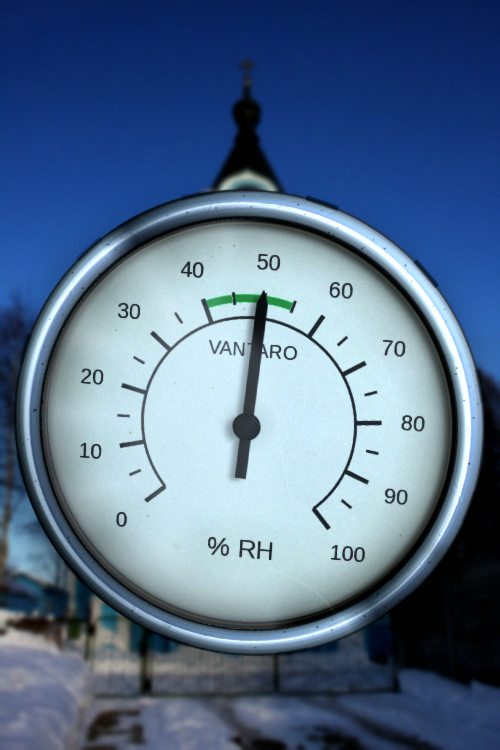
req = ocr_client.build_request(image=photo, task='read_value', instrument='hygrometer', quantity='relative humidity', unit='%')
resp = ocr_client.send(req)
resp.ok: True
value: 50 %
